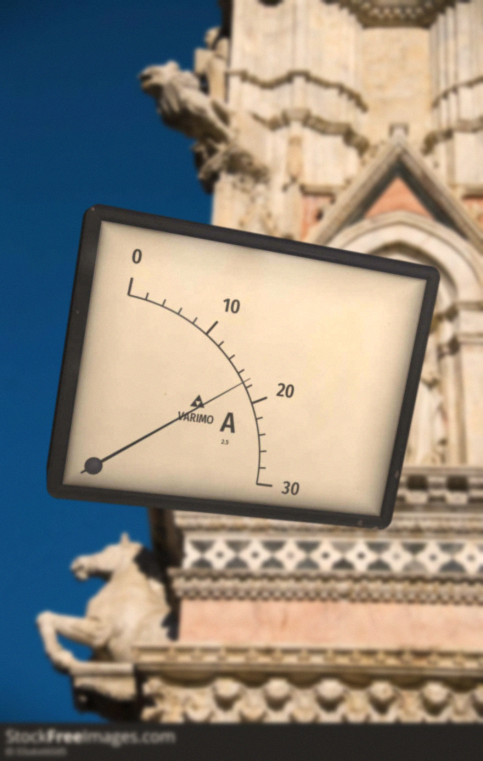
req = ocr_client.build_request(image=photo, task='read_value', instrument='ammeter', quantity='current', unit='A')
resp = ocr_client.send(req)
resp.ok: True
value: 17 A
